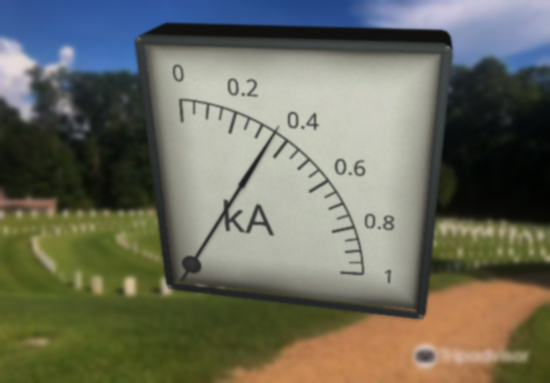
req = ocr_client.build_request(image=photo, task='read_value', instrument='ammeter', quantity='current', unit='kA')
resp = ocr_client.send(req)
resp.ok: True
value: 0.35 kA
